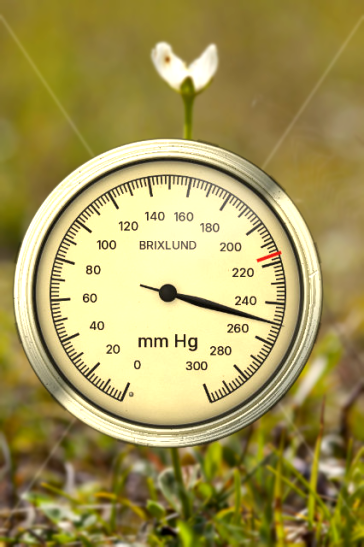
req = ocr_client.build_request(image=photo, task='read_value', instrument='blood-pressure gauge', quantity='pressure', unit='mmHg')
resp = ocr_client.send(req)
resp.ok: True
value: 250 mmHg
